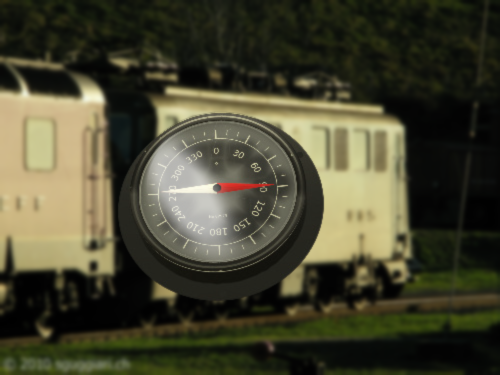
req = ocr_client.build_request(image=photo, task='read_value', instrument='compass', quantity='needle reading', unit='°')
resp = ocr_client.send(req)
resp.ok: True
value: 90 °
